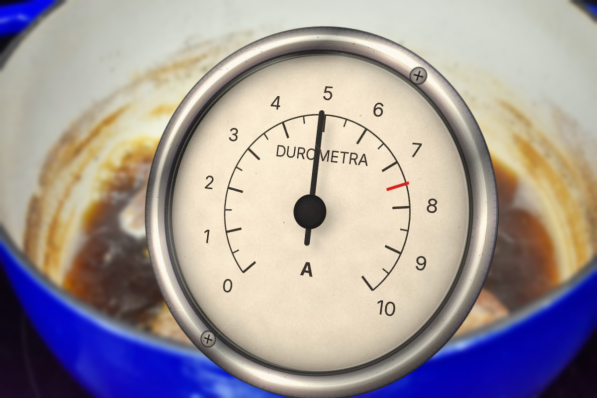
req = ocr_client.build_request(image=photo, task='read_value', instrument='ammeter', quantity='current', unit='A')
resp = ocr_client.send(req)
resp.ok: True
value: 5 A
